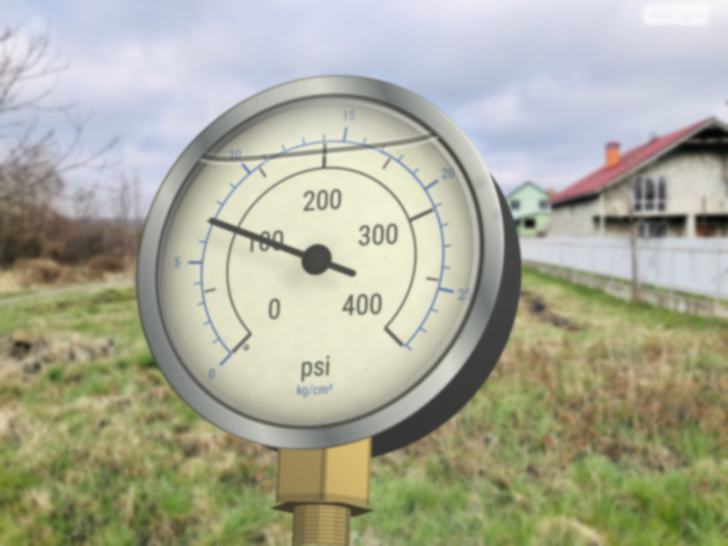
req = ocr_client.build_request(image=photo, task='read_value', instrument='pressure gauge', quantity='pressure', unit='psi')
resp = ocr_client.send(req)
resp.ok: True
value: 100 psi
